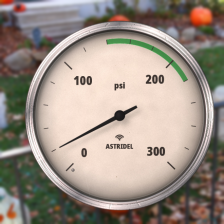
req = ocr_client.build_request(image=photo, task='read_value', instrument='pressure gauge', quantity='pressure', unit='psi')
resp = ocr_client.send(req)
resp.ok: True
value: 20 psi
